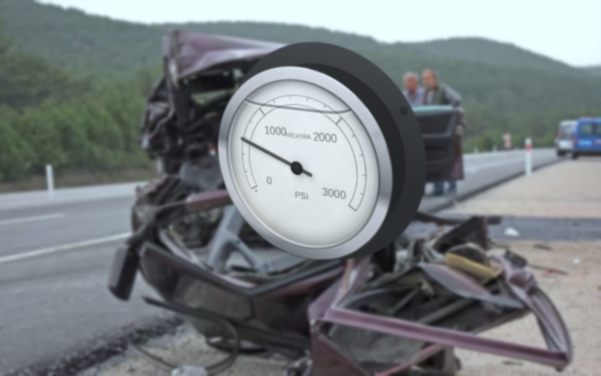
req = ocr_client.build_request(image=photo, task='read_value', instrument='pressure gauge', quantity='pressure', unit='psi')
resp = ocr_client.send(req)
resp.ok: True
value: 600 psi
